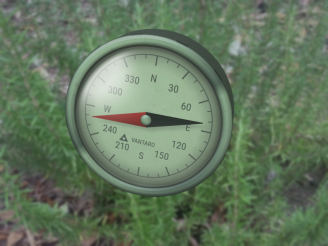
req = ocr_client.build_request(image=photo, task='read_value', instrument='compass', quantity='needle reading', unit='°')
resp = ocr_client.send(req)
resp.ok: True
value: 260 °
